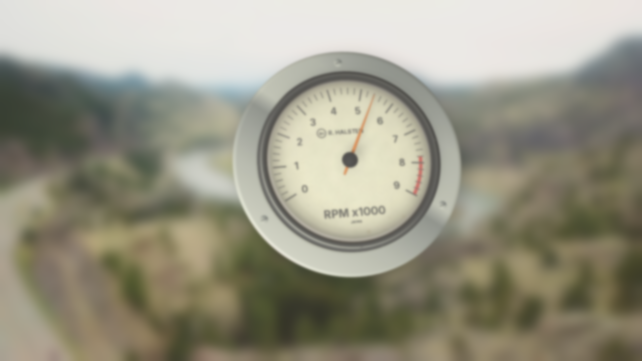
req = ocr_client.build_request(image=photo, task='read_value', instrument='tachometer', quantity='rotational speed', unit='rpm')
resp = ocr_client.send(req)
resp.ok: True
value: 5400 rpm
